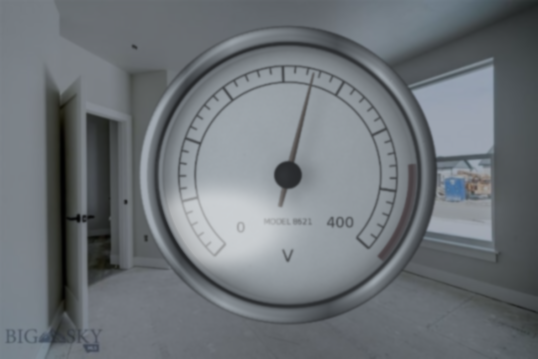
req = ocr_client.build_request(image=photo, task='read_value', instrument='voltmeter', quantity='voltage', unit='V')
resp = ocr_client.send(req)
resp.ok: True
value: 225 V
